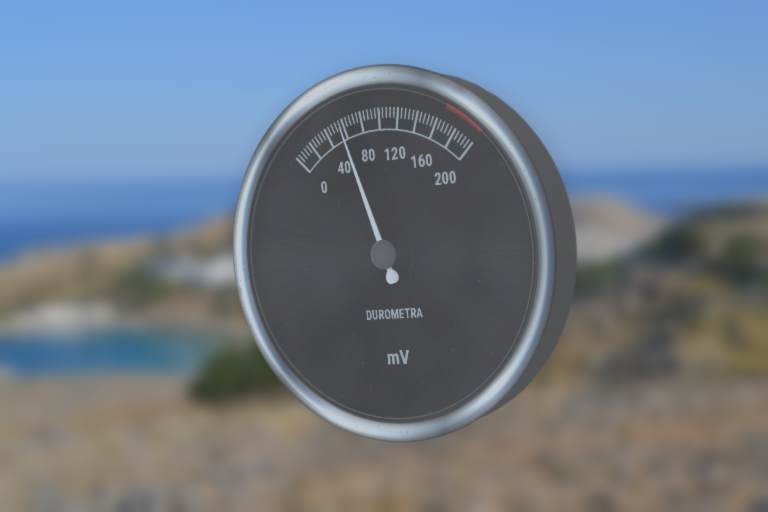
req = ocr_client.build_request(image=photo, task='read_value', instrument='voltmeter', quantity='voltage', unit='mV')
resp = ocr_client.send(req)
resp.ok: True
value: 60 mV
